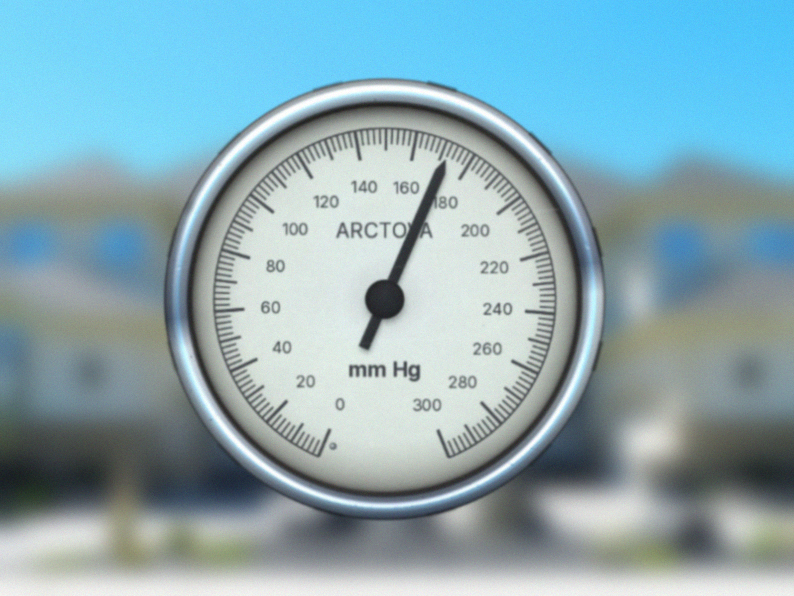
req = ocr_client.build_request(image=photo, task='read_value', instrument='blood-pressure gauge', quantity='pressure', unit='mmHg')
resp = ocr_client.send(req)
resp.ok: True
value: 172 mmHg
